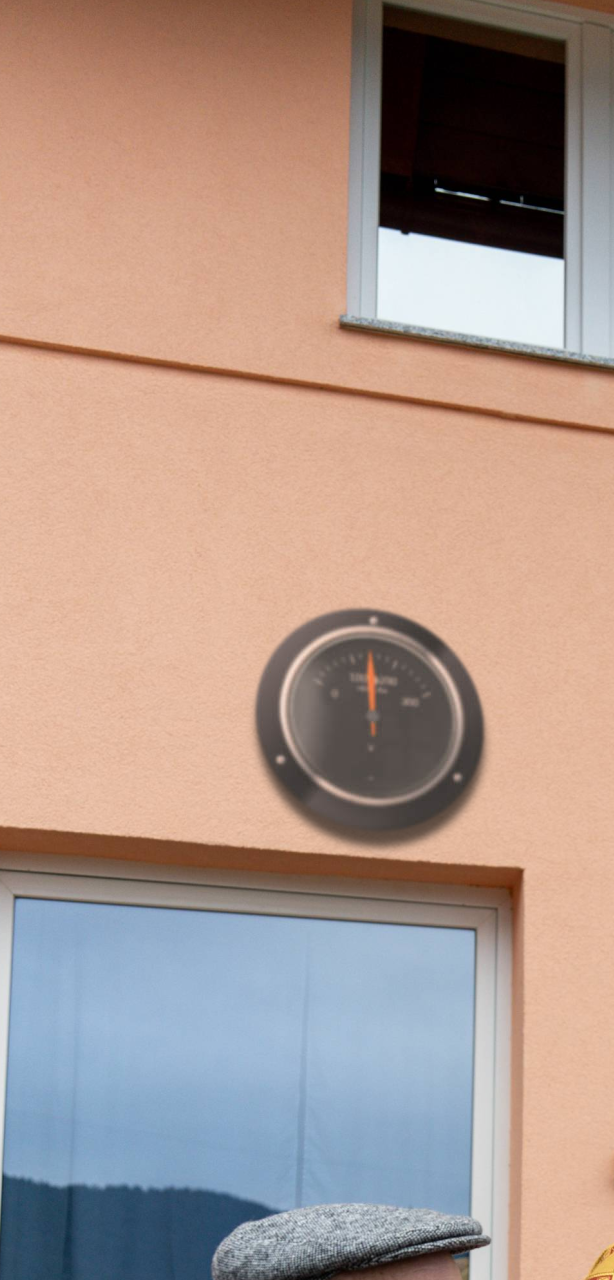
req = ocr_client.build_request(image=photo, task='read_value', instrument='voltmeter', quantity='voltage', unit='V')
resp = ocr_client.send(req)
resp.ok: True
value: 140 V
